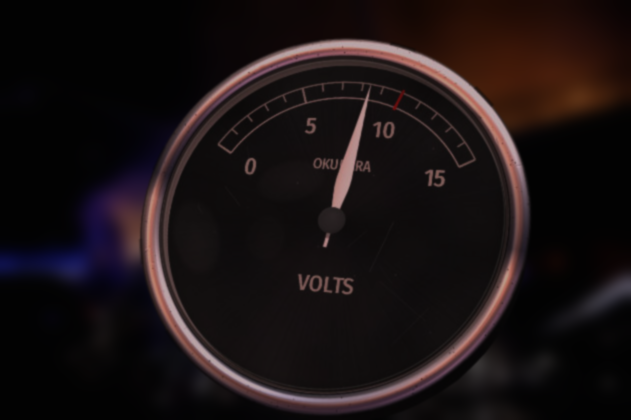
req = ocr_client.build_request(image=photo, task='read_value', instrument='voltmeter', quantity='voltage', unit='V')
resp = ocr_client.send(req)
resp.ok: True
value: 8.5 V
